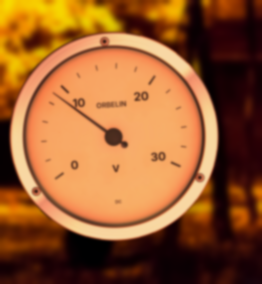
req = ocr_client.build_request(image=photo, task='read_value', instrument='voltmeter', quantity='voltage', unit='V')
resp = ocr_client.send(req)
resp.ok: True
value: 9 V
